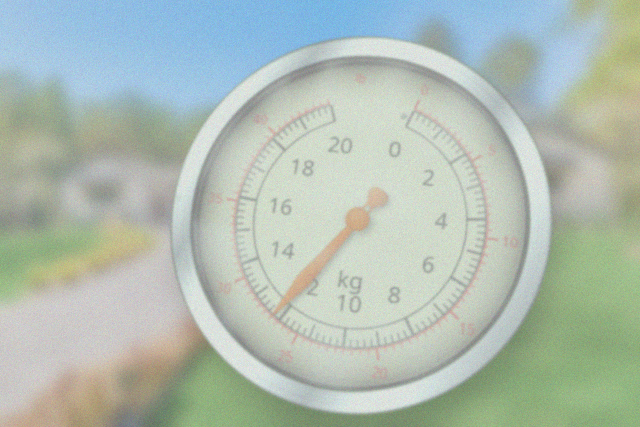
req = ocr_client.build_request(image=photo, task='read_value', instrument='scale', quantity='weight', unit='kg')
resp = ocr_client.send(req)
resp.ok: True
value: 12.2 kg
